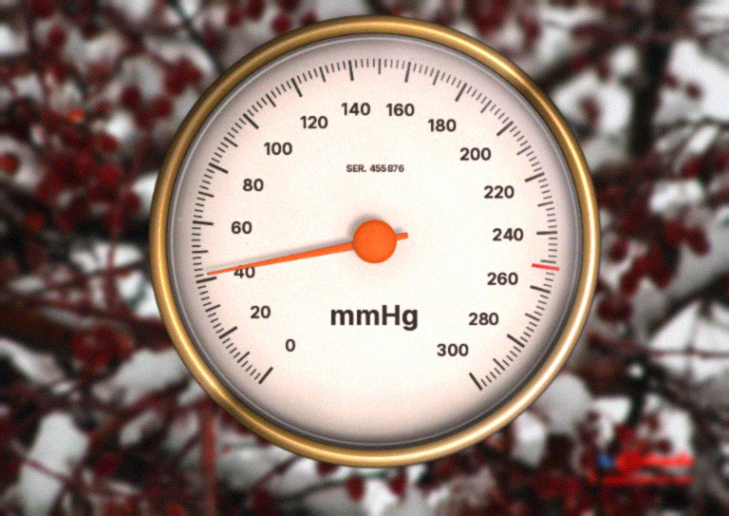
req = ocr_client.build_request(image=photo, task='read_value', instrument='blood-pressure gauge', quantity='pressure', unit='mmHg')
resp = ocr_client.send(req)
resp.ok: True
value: 42 mmHg
